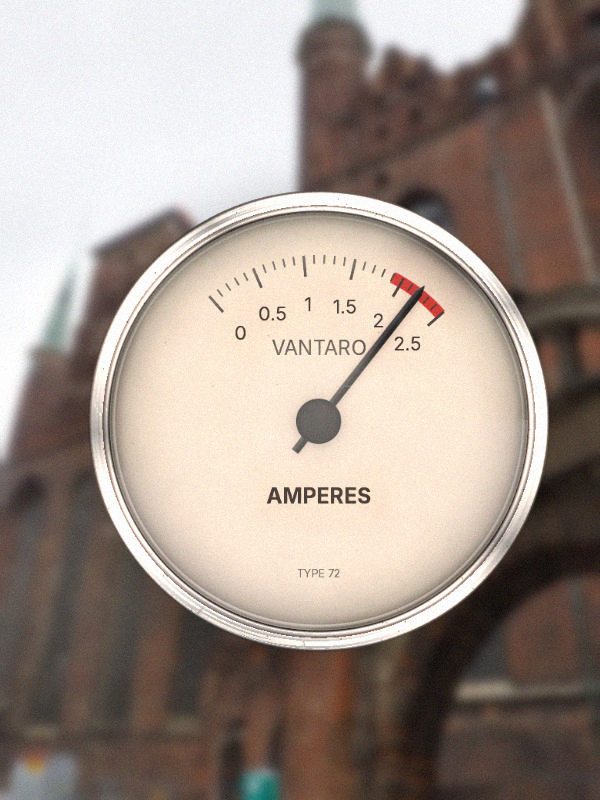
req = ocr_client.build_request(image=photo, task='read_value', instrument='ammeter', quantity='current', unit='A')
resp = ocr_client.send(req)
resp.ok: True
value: 2.2 A
